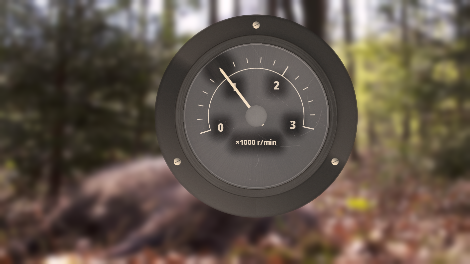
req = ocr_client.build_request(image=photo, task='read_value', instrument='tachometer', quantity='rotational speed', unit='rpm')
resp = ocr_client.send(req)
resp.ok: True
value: 1000 rpm
